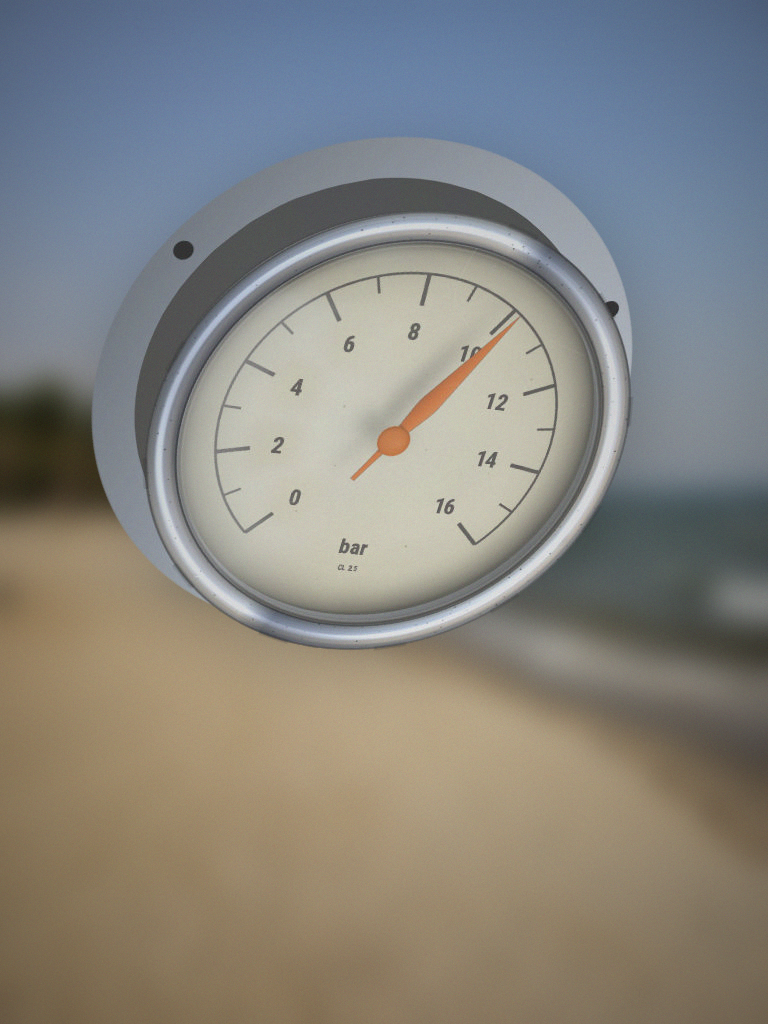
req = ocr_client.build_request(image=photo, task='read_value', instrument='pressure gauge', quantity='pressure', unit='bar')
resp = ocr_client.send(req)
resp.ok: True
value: 10 bar
